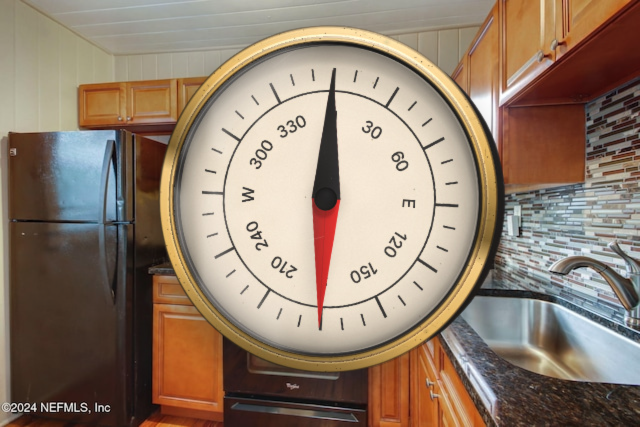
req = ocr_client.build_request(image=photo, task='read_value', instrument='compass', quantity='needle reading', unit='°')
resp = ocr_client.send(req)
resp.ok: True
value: 180 °
